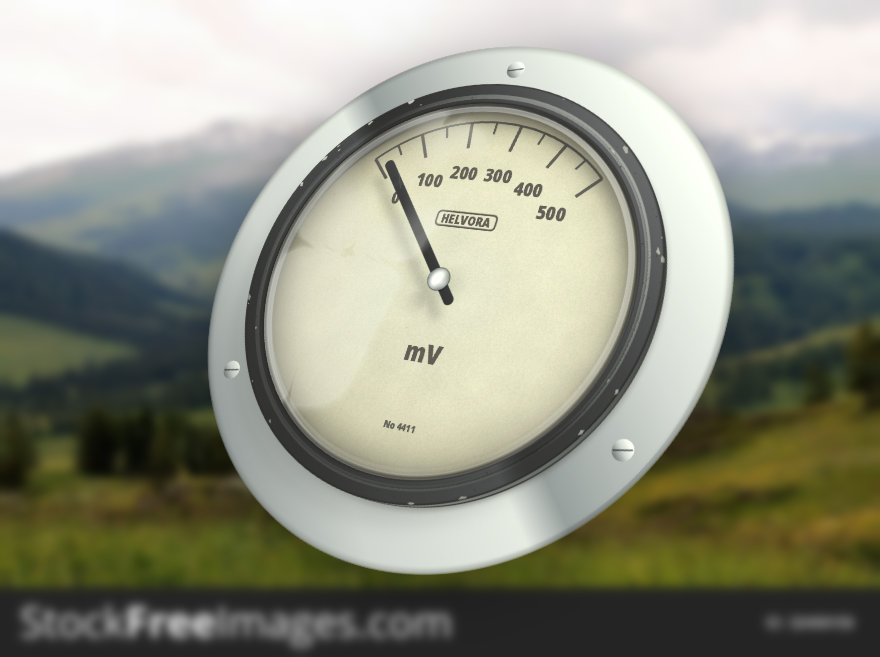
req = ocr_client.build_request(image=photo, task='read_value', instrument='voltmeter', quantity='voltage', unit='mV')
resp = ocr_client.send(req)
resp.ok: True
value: 25 mV
